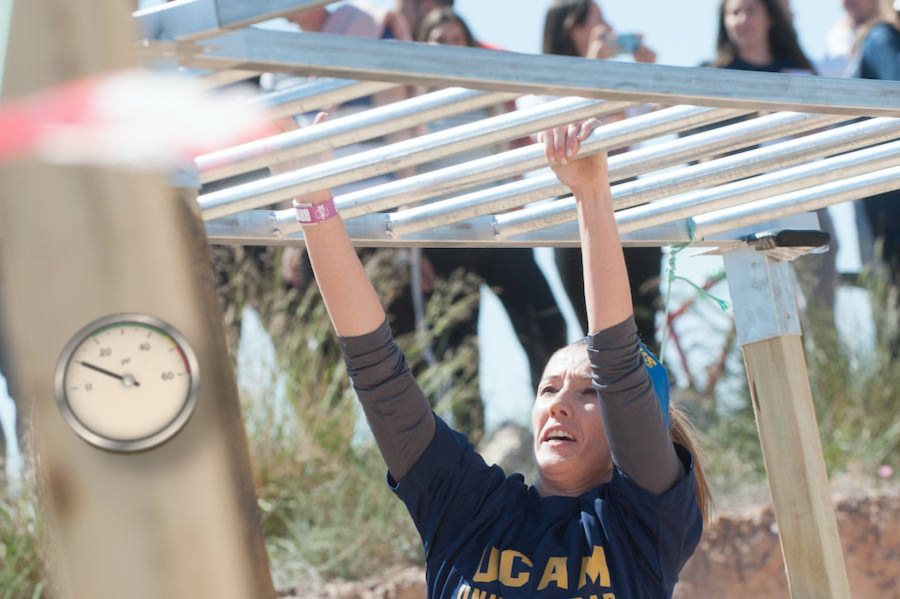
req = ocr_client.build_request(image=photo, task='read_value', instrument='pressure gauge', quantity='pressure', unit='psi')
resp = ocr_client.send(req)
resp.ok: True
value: 10 psi
